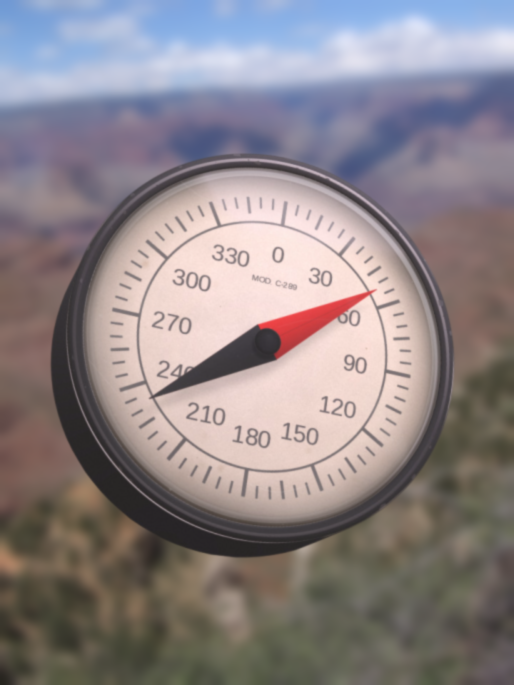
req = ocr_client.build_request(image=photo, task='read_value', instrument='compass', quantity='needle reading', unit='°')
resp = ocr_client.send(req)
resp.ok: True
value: 52.5 °
